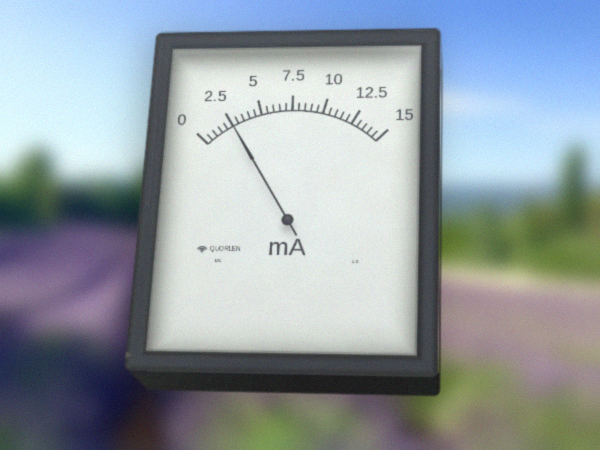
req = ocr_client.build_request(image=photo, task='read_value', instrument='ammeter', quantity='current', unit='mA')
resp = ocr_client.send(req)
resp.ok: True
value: 2.5 mA
